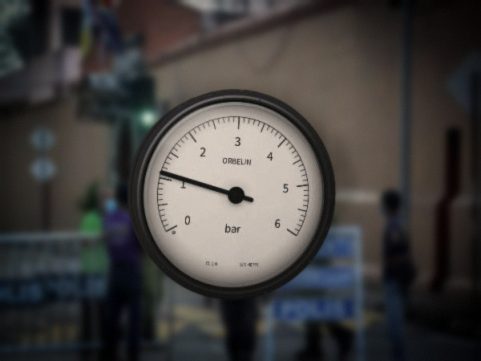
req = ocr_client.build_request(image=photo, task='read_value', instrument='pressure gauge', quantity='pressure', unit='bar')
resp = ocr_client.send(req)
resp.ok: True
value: 1.1 bar
